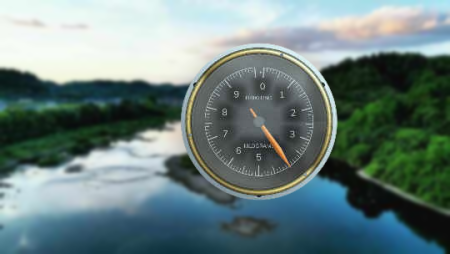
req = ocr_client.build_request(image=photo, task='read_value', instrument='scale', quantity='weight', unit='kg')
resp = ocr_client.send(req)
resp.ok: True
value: 4 kg
